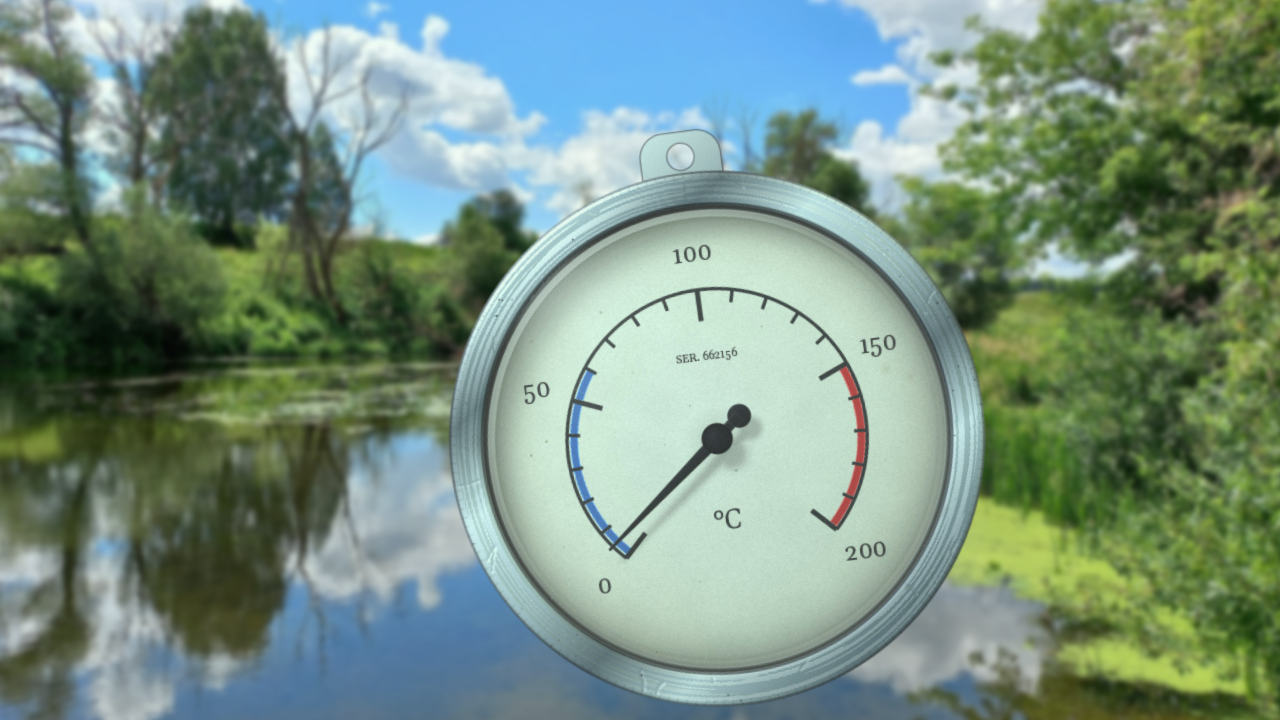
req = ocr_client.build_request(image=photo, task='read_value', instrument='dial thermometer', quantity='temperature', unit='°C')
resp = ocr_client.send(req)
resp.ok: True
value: 5 °C
